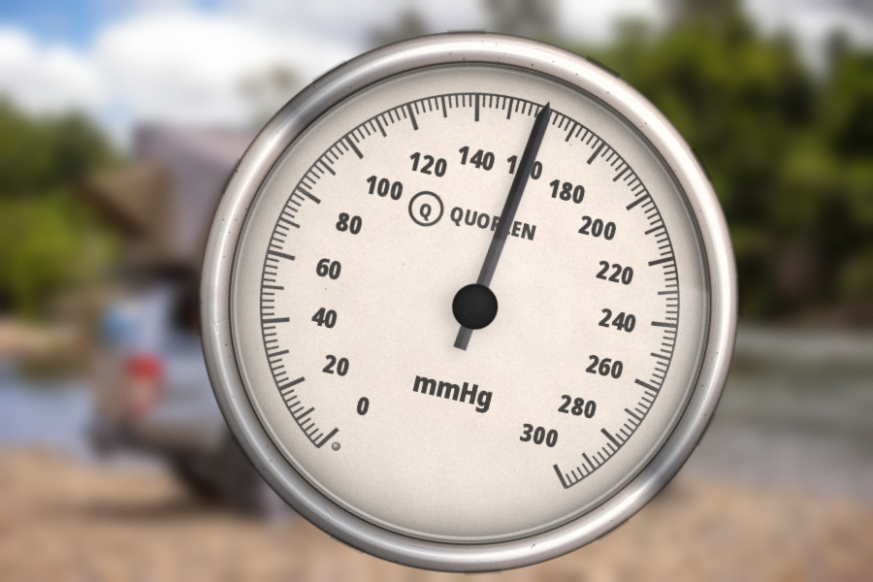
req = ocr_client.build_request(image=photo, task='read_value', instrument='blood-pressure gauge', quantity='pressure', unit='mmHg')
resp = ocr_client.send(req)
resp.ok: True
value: 160 mmHg
